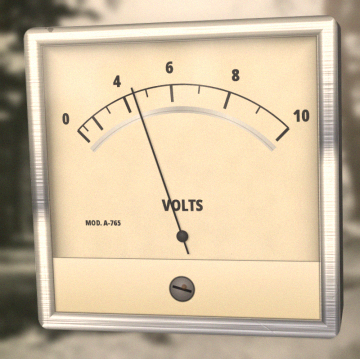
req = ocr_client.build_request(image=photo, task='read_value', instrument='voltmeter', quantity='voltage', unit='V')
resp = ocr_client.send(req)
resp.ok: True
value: 4.5 V
